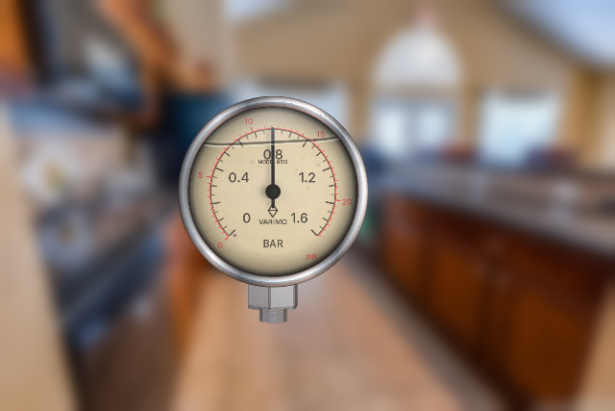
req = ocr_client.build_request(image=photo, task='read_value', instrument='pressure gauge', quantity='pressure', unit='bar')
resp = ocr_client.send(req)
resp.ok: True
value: 0.8 bar
